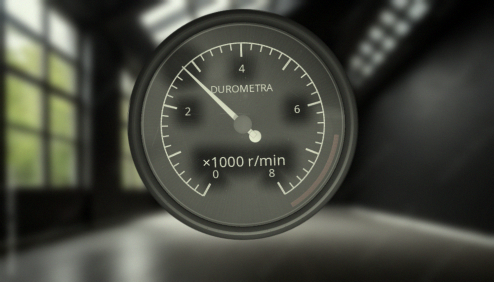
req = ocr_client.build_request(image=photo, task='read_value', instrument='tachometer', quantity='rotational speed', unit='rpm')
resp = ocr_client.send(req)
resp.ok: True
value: 2800 rpm
